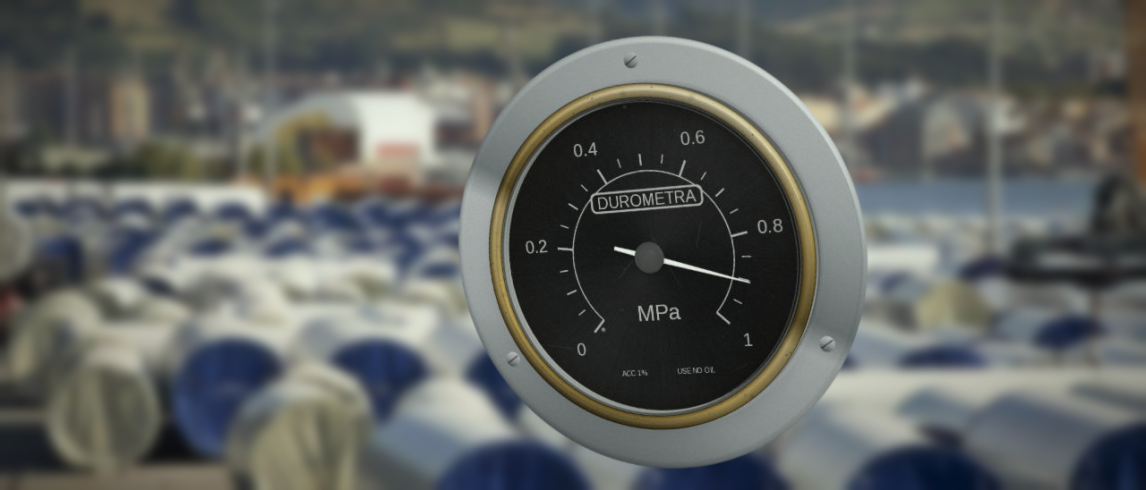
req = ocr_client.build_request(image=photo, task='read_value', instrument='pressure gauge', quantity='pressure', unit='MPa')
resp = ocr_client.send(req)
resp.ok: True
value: 0.9 MPa
